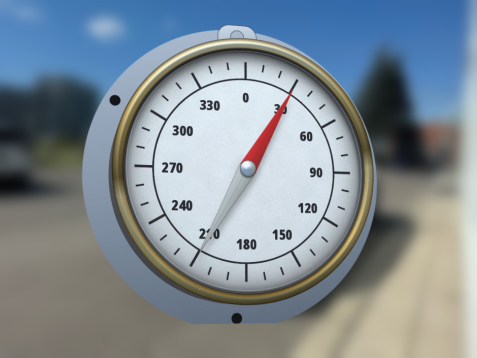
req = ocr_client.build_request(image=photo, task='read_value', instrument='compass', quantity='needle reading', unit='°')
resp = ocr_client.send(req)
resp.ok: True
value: 30 °
